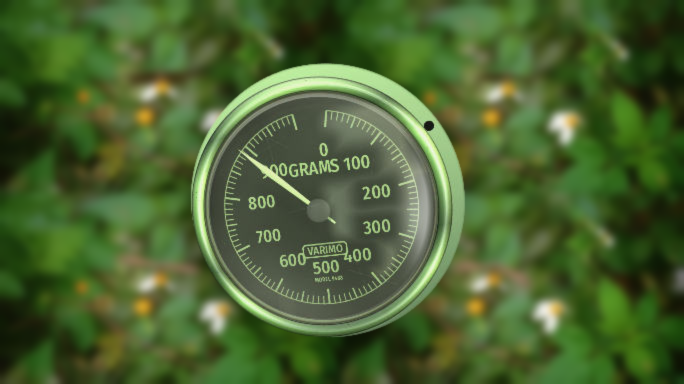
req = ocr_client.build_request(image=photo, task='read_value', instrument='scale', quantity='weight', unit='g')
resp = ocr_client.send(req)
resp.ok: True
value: 890 g
